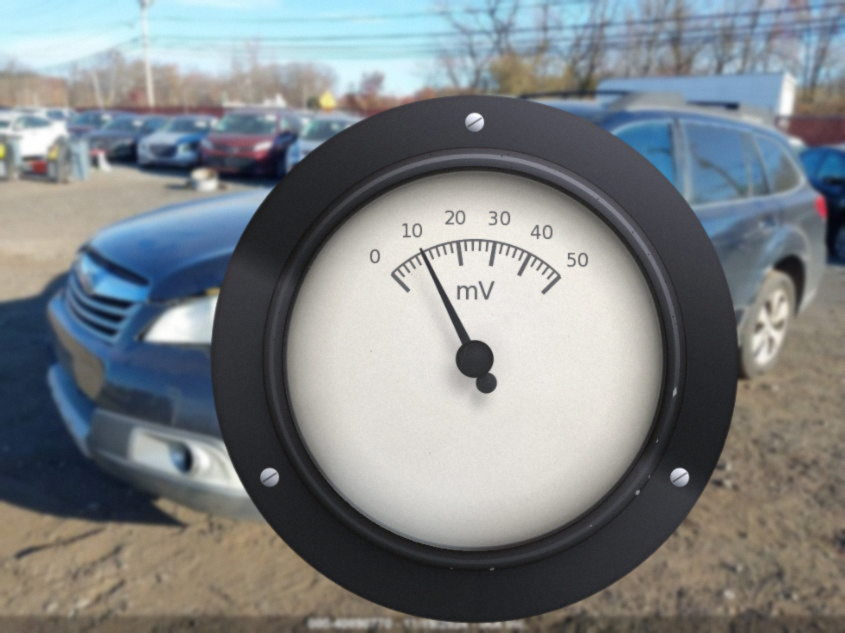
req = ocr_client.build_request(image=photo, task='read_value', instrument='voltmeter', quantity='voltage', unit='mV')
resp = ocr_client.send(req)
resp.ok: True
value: 10 mV
